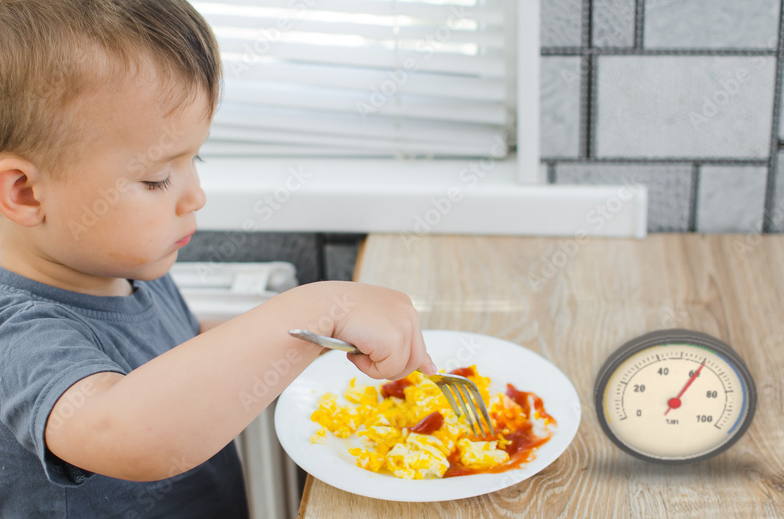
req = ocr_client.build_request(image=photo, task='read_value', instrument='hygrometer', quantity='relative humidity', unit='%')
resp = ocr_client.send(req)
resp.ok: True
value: 60 %
